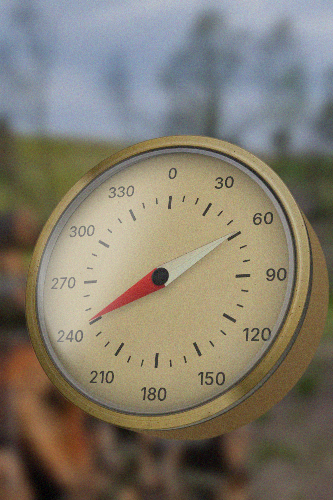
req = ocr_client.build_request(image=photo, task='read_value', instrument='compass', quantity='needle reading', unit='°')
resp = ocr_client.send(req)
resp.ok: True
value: 240 °
